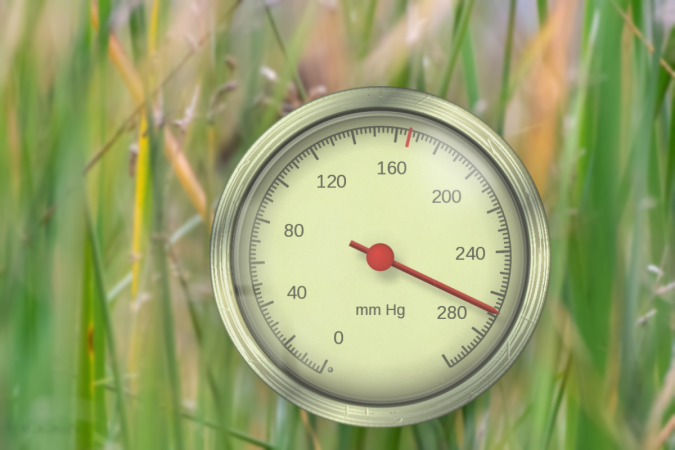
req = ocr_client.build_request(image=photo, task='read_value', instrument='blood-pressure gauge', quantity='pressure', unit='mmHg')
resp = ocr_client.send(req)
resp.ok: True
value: 268 mmHg
